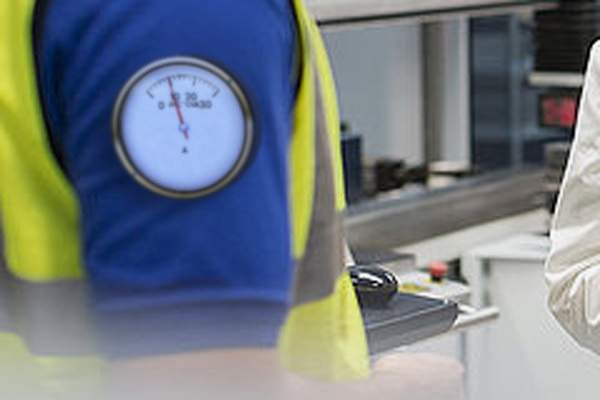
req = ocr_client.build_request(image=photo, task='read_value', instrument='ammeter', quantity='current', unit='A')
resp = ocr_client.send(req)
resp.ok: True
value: 10 A
